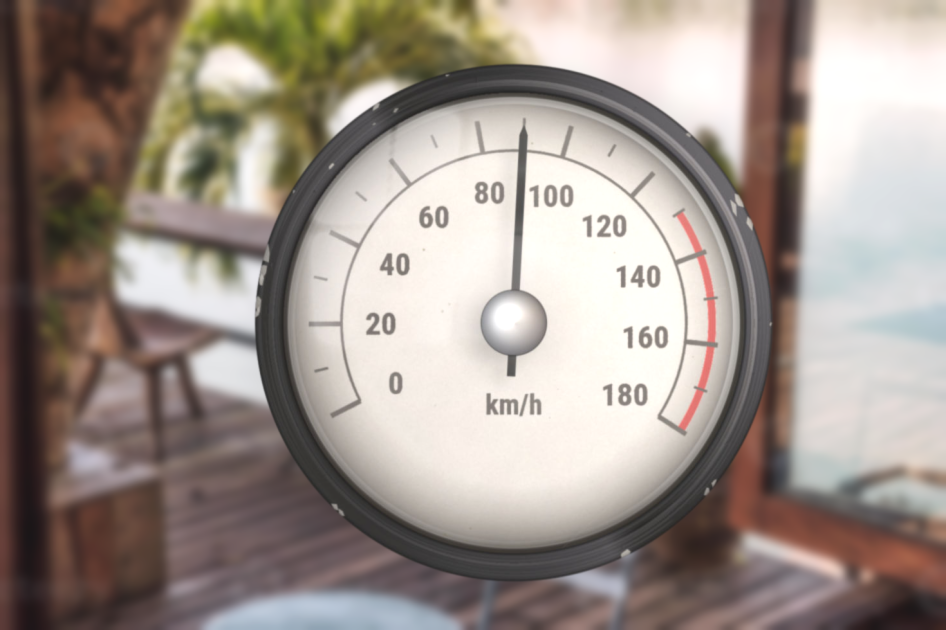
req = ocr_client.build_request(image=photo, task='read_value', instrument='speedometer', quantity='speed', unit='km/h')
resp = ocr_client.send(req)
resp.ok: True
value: 90 km/h
